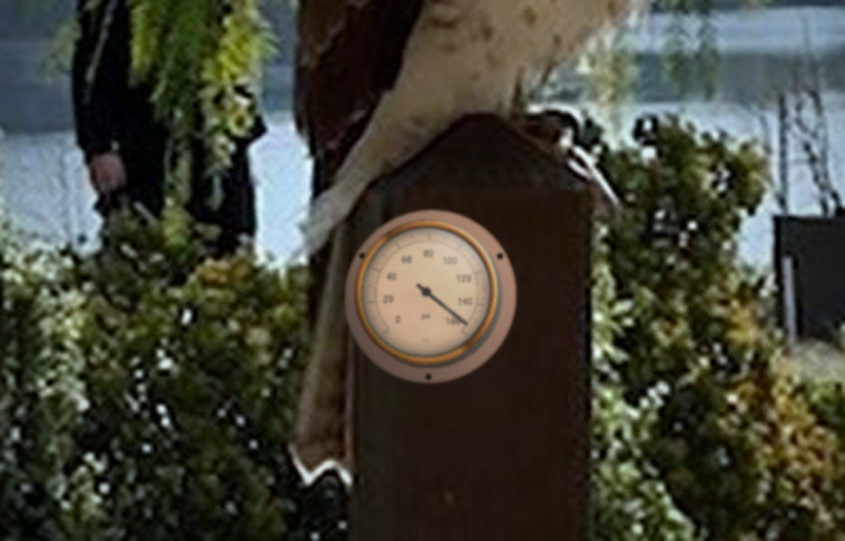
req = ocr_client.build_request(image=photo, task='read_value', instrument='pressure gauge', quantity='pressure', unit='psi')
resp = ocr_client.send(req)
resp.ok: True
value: 155 psi
